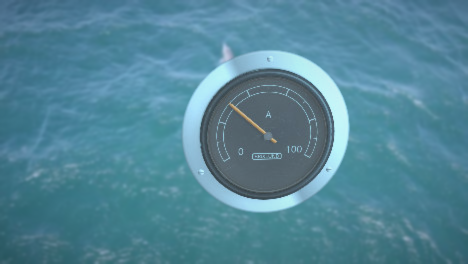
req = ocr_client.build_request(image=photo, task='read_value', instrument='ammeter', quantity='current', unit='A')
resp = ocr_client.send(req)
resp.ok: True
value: 30 A
